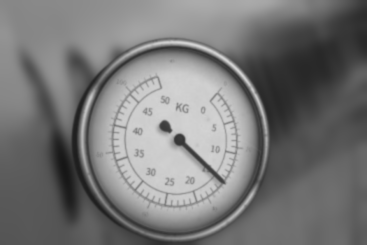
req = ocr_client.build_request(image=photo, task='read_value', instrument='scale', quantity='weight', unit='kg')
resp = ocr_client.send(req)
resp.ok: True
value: 15 kg
